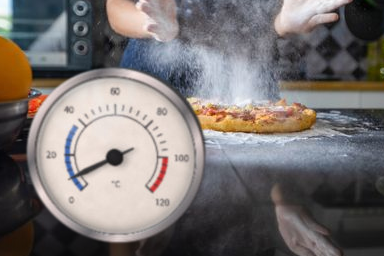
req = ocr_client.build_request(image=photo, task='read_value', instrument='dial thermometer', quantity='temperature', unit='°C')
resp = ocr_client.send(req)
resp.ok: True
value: 8 °C
